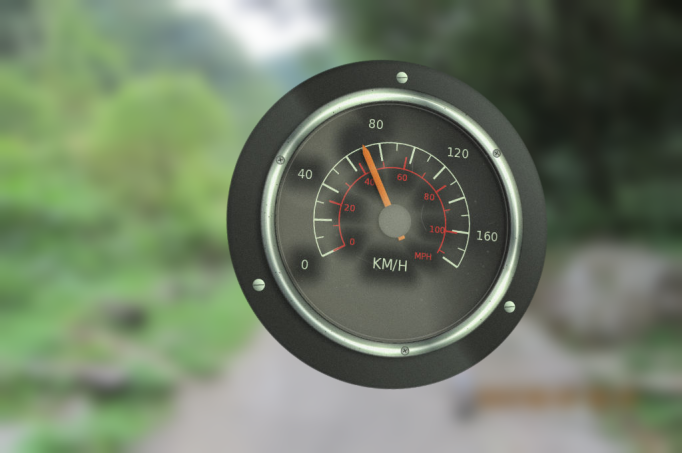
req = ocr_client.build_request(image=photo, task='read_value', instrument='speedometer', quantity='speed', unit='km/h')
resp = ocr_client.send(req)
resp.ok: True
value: 70 km/h
